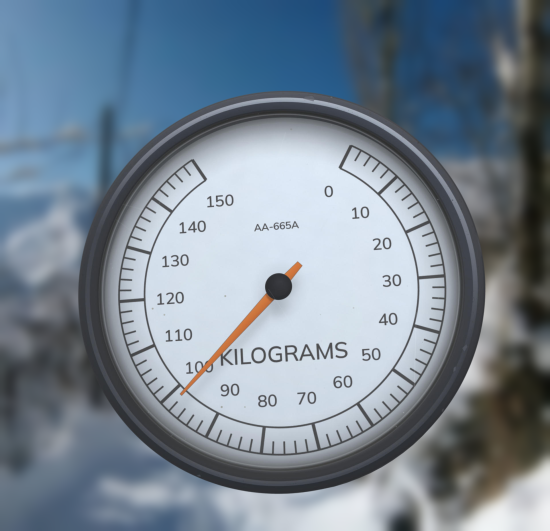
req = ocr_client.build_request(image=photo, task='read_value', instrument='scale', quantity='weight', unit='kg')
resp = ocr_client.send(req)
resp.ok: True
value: 98 kg
